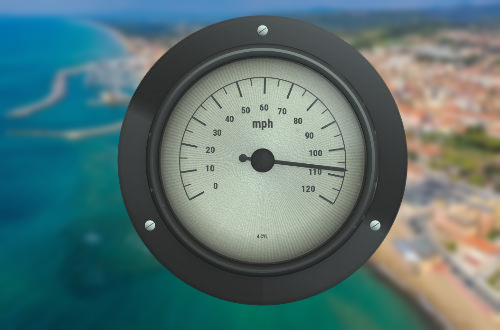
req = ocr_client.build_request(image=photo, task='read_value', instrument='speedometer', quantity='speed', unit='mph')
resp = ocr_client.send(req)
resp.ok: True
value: 107.5 mph
